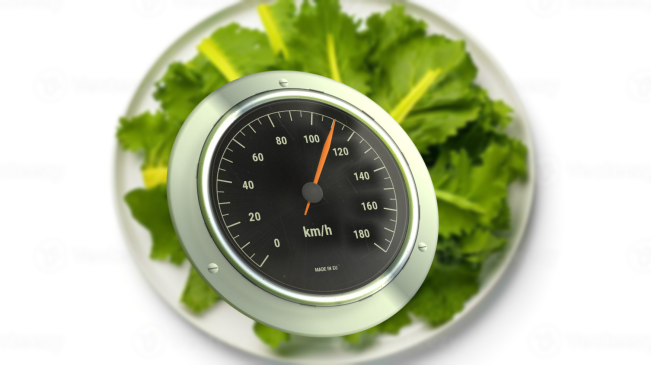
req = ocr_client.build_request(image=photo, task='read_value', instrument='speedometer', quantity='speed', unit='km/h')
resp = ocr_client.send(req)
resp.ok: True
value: 110 km/h
